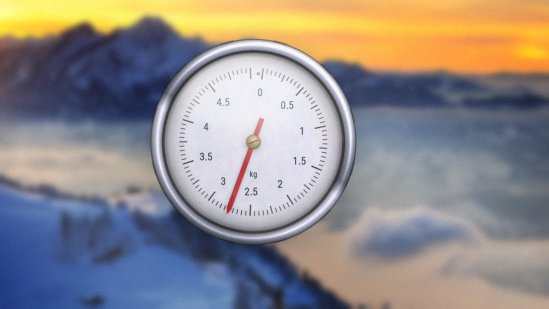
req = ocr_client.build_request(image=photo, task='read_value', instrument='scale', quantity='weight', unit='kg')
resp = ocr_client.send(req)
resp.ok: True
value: 2.75 kg
